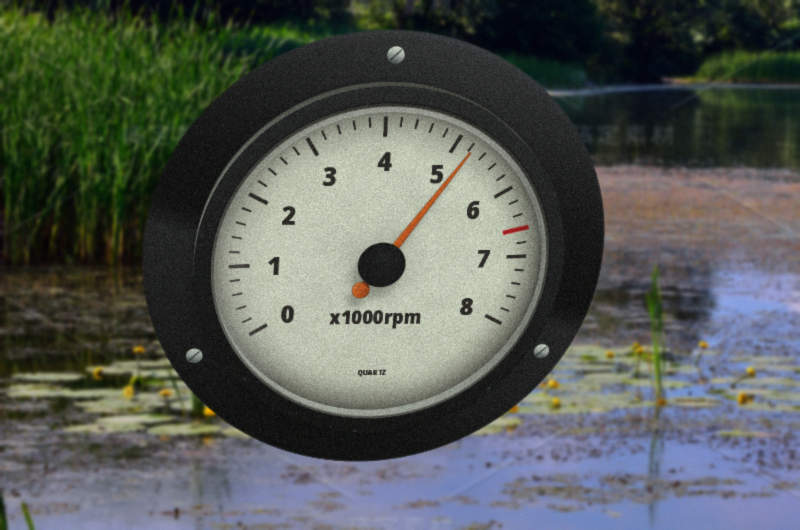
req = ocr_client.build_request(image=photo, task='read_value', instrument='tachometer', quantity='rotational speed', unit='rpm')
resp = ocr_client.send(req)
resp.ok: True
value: 5200 rpm
